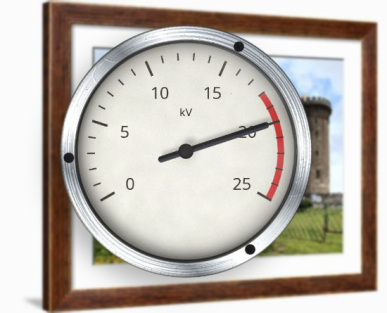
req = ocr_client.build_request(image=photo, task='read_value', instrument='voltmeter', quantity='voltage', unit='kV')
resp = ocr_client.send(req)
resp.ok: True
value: 20 kV
